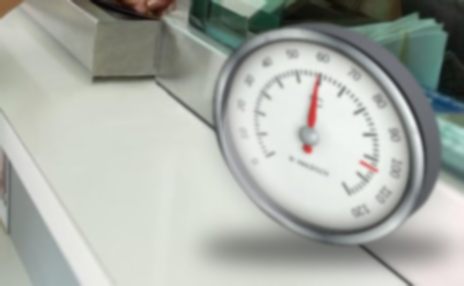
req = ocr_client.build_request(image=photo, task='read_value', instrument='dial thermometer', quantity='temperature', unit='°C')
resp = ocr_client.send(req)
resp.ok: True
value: 60 °C
